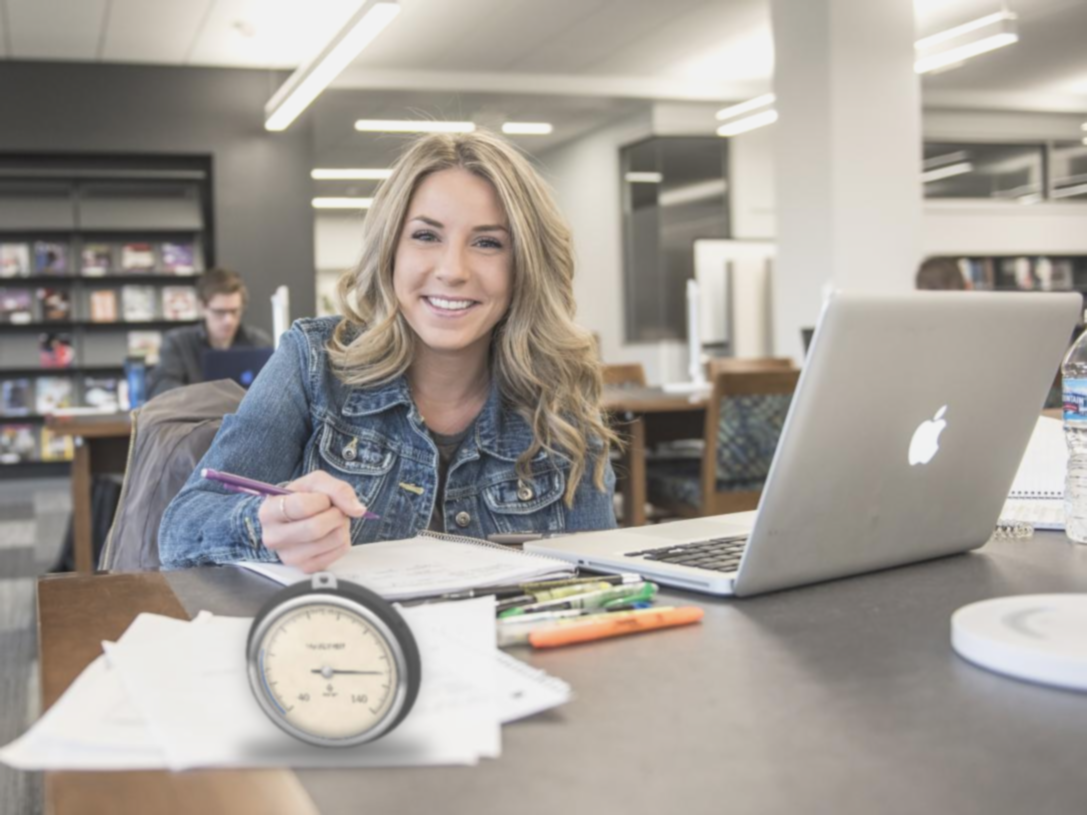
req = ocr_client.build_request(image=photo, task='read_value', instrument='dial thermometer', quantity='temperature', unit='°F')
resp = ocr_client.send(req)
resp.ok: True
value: 110 °F
